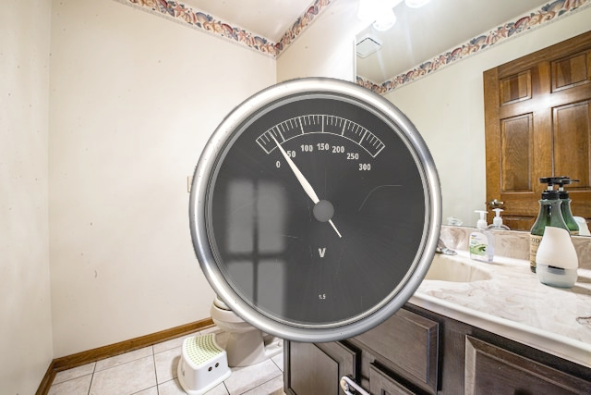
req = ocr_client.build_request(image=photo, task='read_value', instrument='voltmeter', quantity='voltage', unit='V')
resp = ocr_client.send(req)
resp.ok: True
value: 30 V
